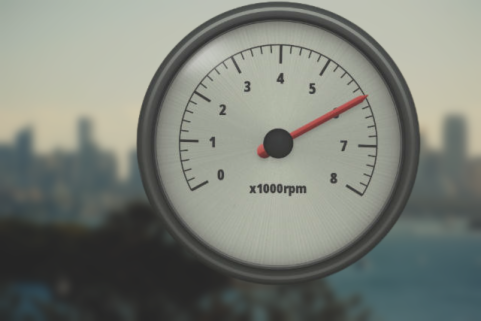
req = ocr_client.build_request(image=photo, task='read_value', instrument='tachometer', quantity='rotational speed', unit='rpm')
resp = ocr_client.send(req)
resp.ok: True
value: 6000 rpm
